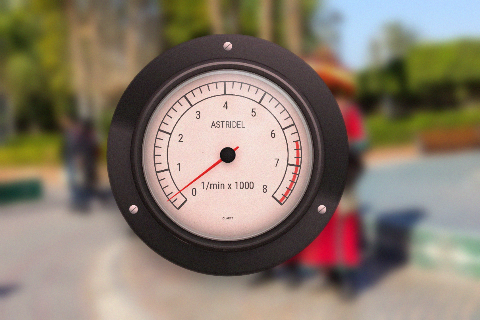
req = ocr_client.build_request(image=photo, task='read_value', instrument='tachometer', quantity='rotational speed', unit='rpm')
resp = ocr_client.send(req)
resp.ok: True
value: 300 rpm
